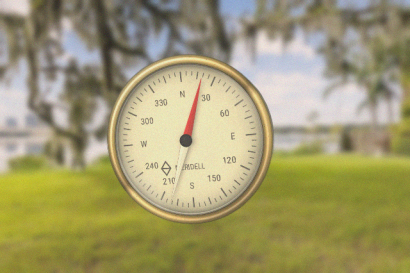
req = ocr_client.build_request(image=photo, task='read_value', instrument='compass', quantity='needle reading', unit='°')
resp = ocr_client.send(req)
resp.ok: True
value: 20 °
